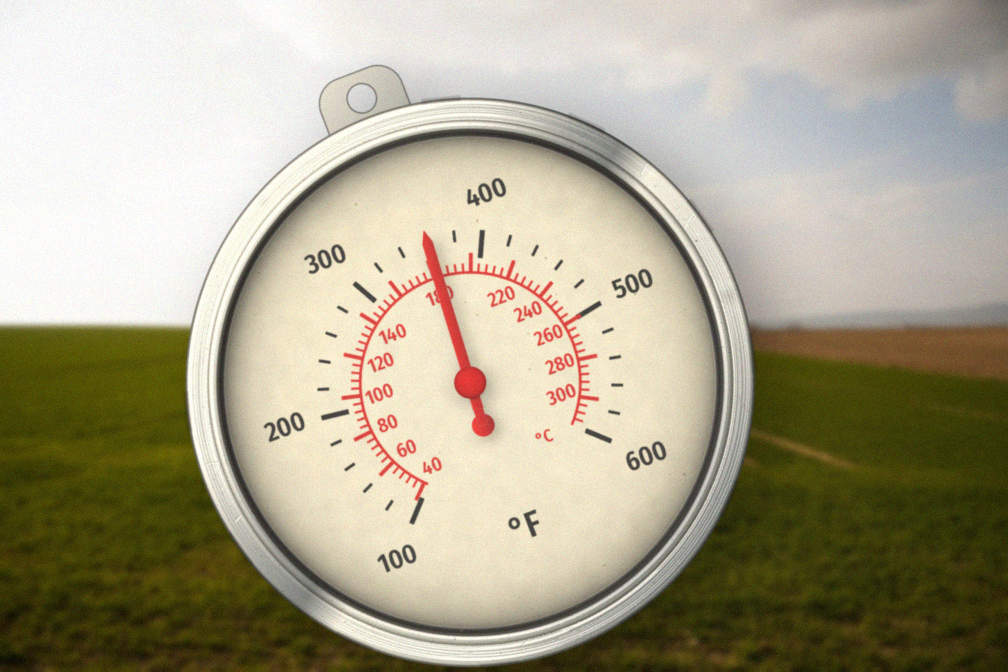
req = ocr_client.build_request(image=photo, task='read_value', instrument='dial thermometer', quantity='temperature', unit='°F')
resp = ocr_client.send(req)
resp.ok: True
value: 360 °F
